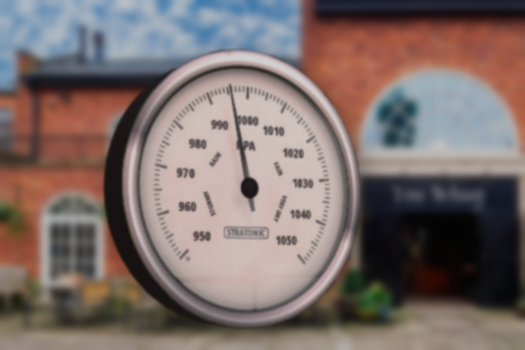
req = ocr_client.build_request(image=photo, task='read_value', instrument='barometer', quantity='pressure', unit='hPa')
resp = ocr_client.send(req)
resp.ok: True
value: 995 hPa
